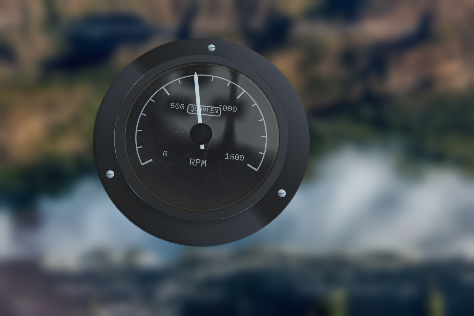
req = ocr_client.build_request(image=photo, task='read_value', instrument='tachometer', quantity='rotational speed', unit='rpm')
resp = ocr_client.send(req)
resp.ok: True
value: 700 rpm
